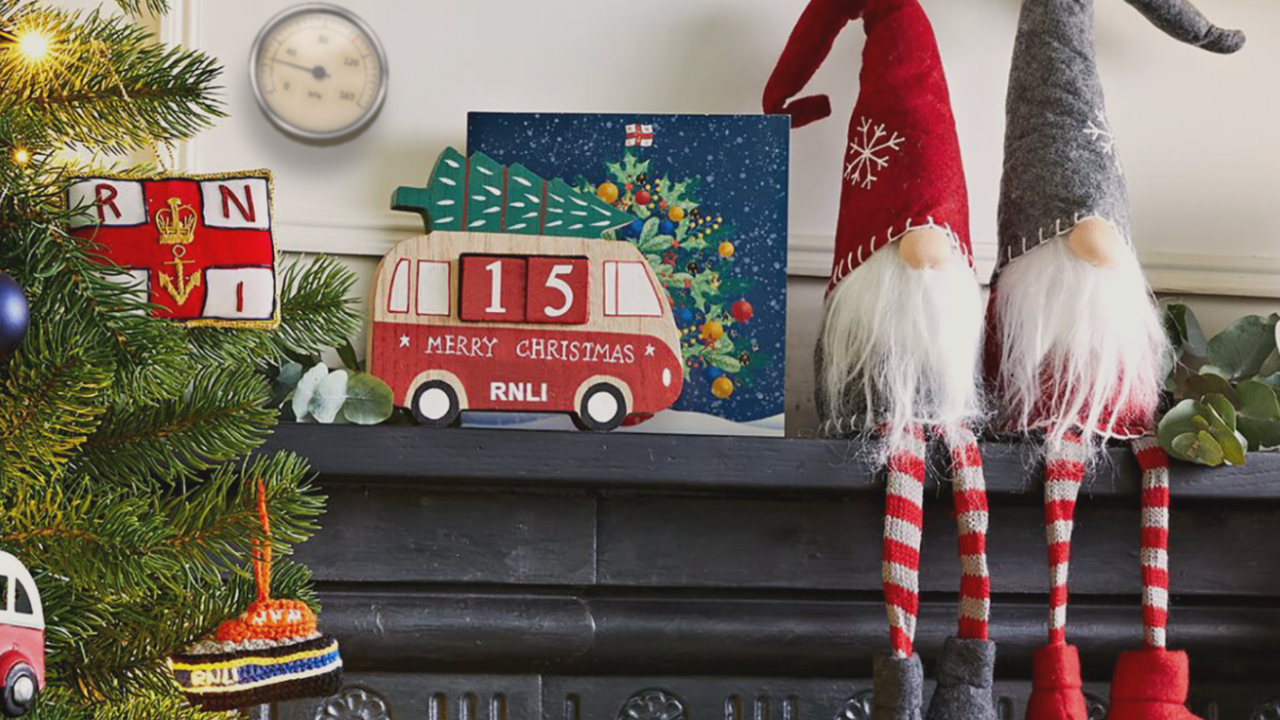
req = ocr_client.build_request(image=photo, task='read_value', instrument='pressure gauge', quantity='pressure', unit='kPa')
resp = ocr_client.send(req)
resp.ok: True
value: 25 kPa
